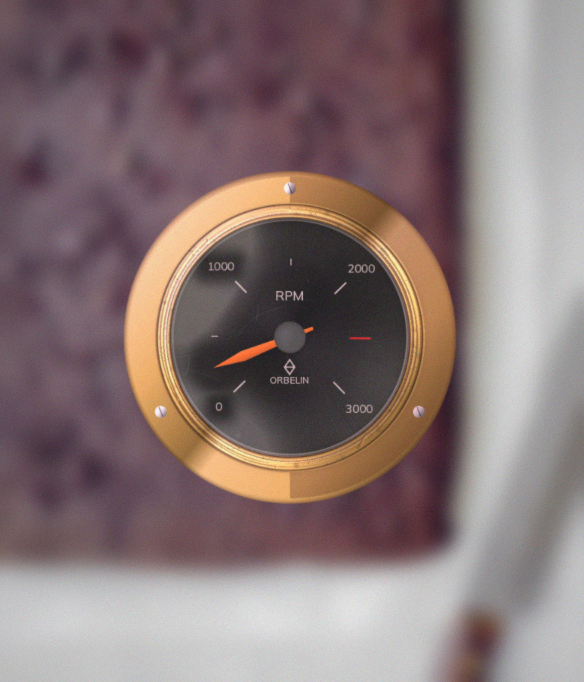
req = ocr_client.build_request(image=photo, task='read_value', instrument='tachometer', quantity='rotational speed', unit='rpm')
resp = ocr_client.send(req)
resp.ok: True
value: 250 rpm
